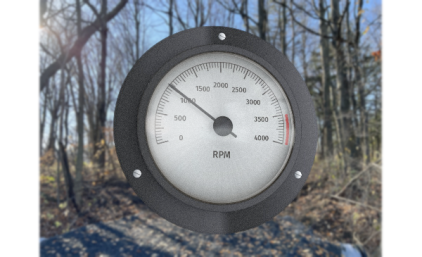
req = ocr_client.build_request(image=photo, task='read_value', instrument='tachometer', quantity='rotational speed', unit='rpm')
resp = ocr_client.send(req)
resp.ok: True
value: 1000 rpm
